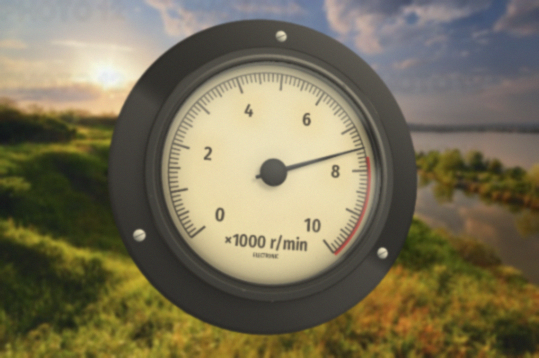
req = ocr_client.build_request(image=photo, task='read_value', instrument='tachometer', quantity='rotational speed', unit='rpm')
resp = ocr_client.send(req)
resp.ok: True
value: 7500 rpm
